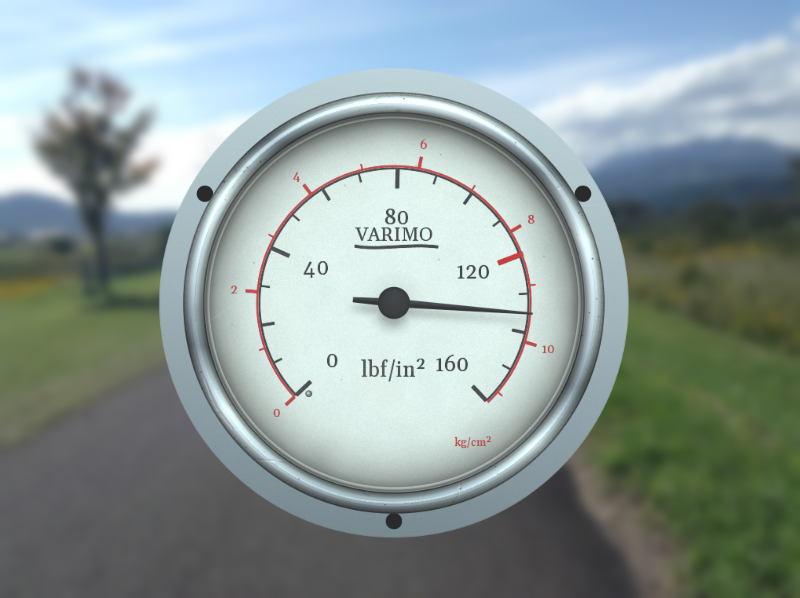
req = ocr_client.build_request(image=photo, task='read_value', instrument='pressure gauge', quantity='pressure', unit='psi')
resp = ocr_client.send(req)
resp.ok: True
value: 135 psi
